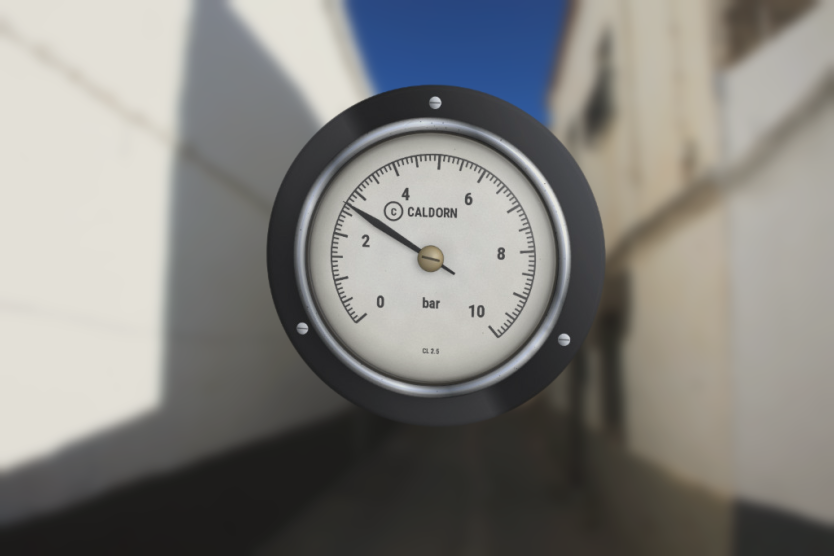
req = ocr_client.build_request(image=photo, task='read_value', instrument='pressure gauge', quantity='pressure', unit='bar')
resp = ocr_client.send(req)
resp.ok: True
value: 2.7 bar
